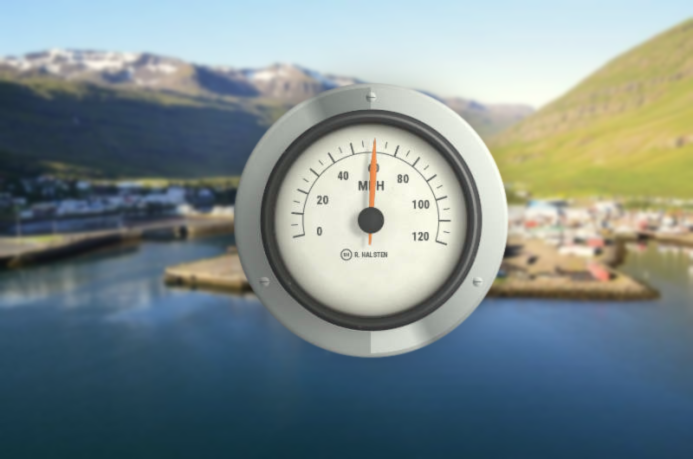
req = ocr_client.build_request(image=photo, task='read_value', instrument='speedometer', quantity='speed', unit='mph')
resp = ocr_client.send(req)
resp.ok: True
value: 60 mph
